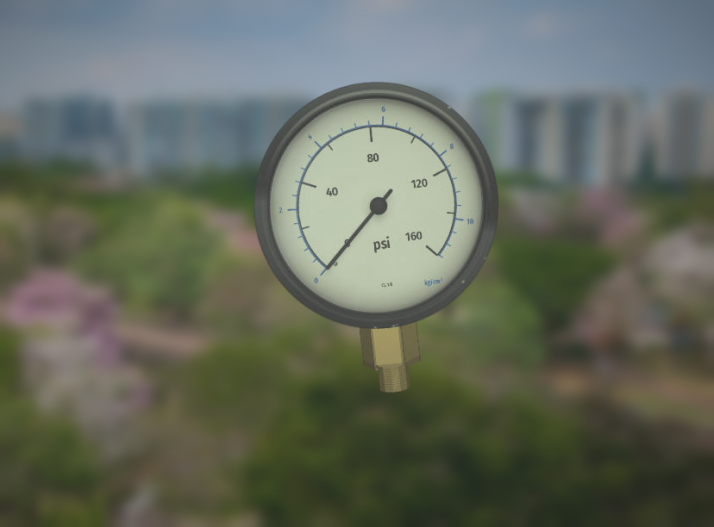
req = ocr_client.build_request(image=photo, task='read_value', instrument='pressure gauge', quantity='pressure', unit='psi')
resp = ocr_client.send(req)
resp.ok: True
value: 0 psi
